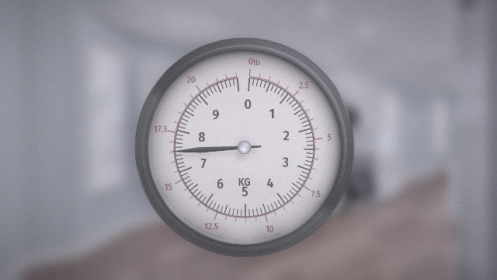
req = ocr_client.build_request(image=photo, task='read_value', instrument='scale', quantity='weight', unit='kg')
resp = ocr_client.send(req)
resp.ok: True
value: 7.5 kg
